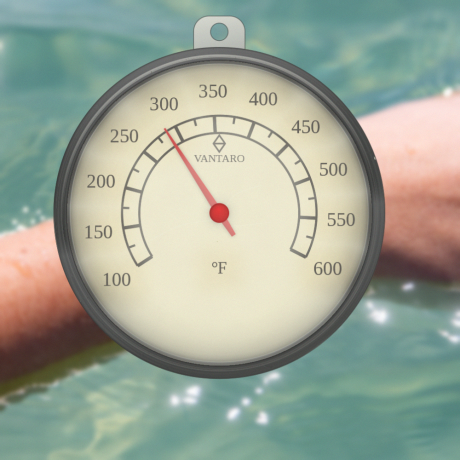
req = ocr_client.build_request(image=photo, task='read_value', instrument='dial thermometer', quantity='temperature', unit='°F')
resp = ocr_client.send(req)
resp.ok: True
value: 287.5 °F
